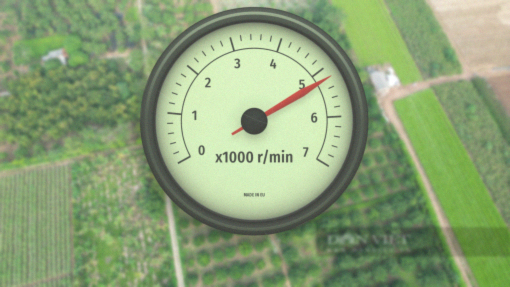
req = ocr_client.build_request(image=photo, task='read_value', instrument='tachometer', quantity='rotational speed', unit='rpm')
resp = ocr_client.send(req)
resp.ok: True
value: 5200 rpm
